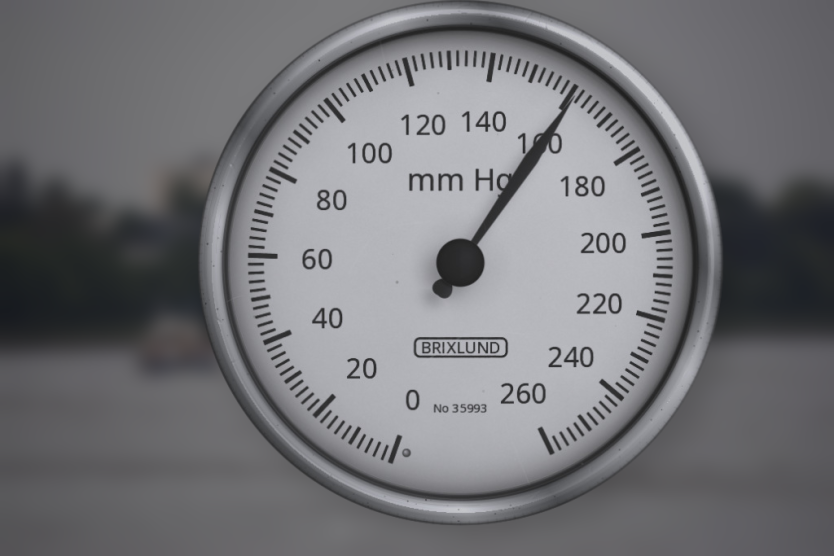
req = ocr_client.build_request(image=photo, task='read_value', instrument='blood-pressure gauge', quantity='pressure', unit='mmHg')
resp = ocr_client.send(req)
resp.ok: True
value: 161 mmHg
